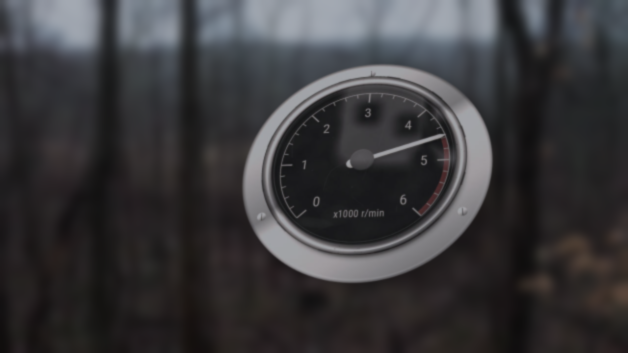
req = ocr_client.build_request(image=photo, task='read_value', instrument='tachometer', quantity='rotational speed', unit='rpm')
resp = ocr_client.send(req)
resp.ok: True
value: 4600 rpm
